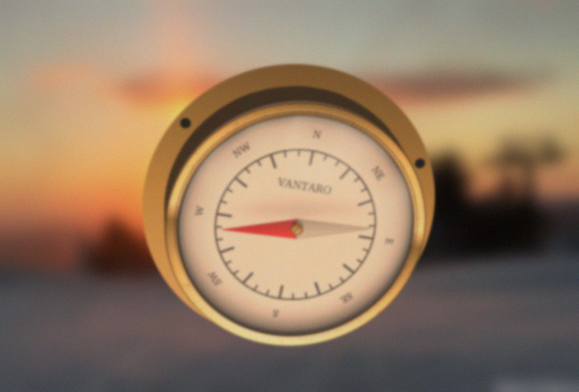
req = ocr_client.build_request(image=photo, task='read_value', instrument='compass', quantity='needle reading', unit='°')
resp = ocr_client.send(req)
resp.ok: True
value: 260 °
